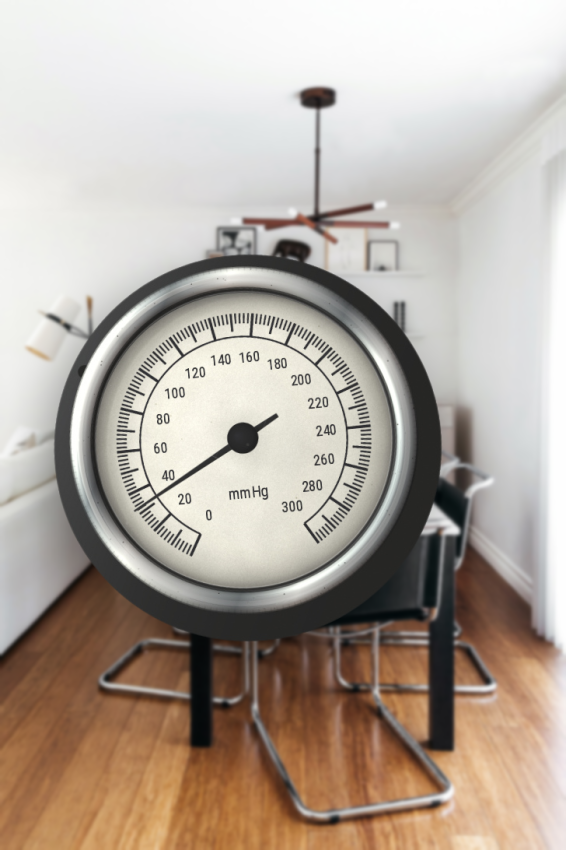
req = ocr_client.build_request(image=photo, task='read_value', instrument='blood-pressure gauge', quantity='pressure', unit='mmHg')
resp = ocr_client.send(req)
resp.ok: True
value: 32 mmHg
